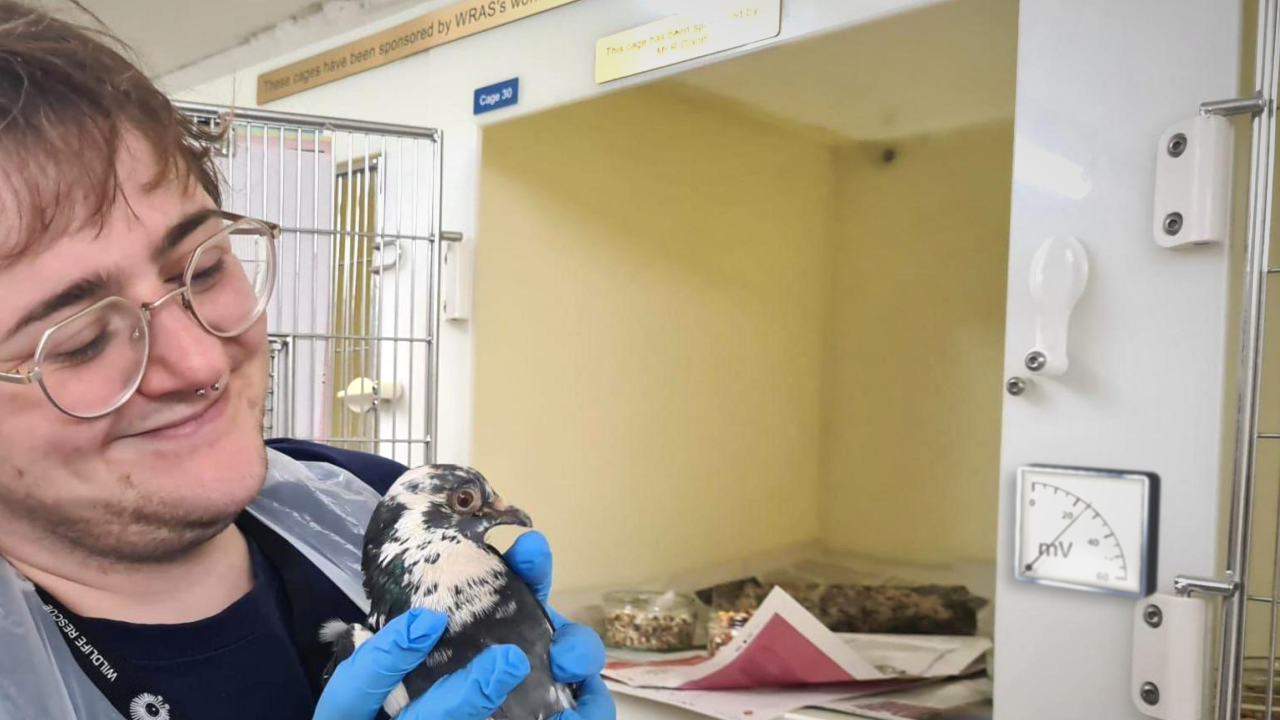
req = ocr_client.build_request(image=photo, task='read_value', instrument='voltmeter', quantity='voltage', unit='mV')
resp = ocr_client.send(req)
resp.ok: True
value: 25 mV
